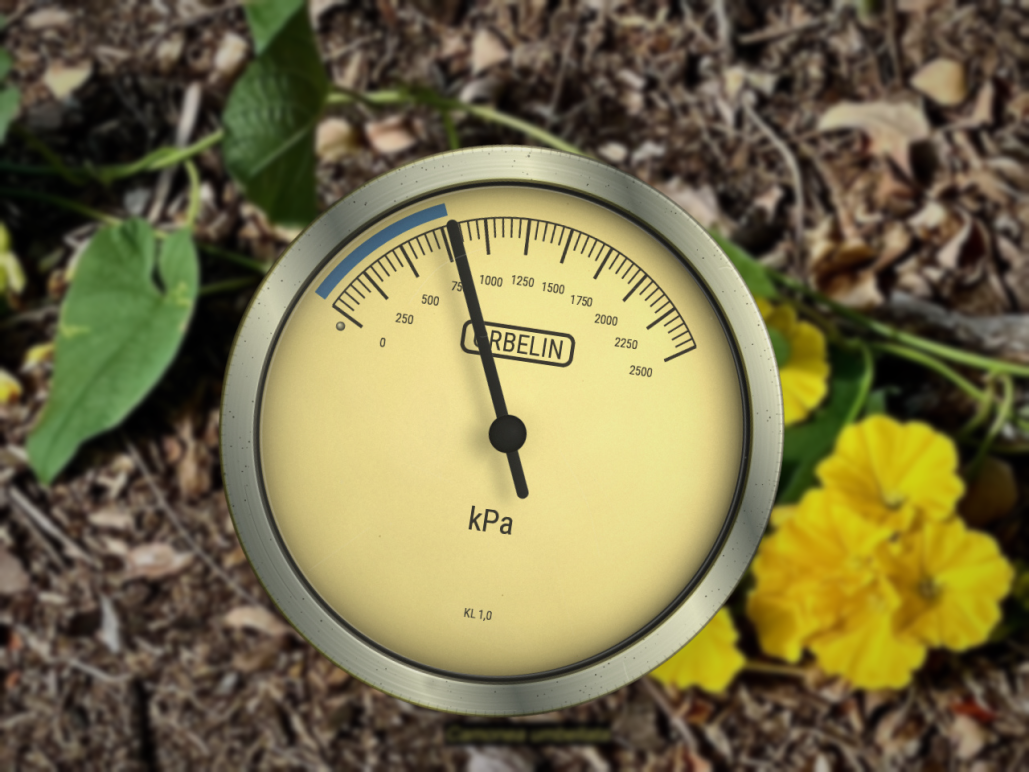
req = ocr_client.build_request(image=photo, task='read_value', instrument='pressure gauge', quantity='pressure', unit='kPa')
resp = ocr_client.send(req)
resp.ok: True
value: 800 kPa
